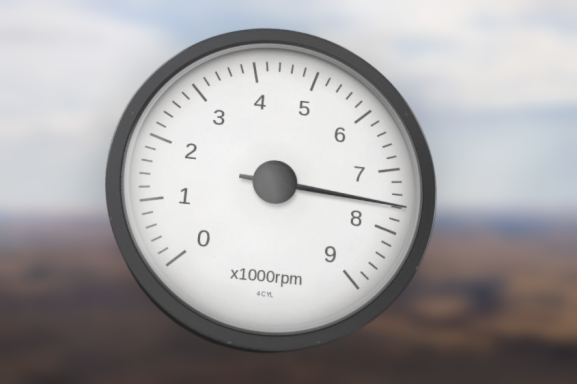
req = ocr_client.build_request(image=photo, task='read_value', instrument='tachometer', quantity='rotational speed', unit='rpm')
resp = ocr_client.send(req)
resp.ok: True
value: 7600 rpm
